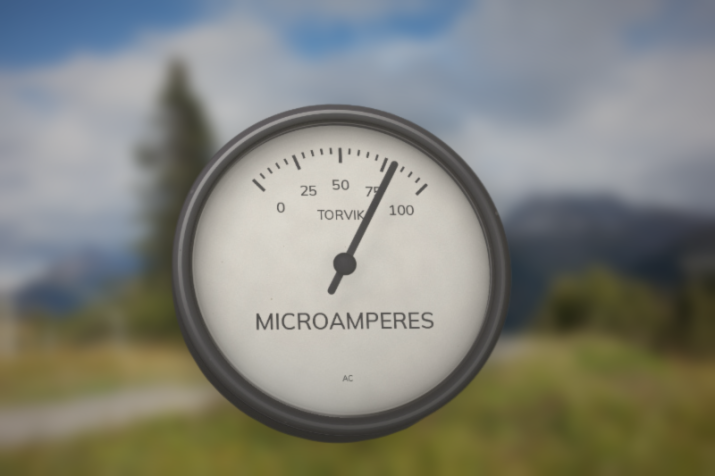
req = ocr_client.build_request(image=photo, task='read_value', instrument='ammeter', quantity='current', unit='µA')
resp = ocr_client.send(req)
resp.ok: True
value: 80 µA
